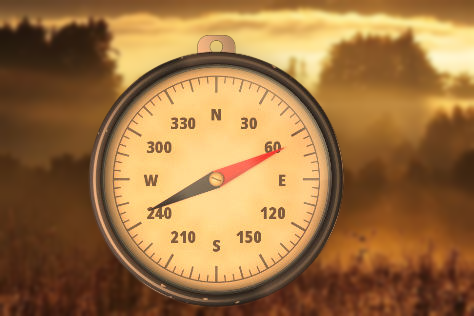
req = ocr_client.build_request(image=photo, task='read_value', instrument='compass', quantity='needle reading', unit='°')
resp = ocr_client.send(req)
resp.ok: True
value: 65 °
